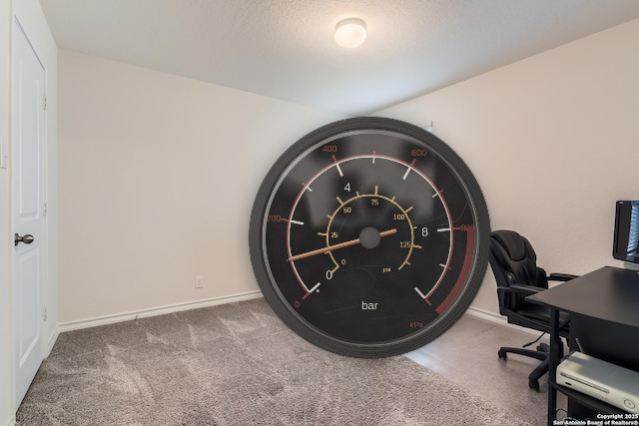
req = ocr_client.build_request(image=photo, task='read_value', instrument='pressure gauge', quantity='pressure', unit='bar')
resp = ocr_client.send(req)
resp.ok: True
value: 1 bar
